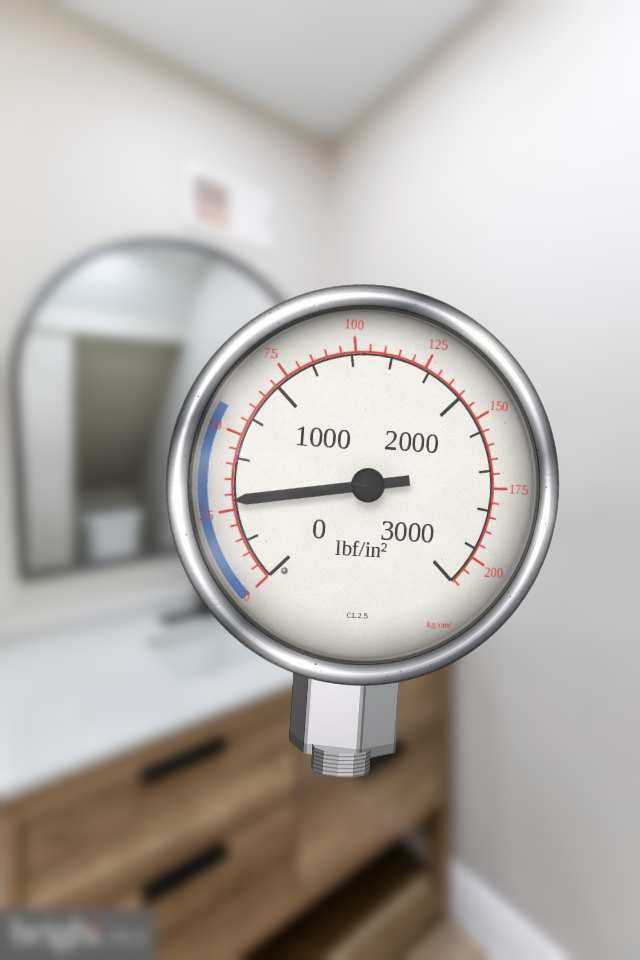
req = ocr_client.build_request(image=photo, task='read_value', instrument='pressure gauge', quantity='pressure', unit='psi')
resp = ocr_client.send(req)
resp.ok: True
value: 400 psi
